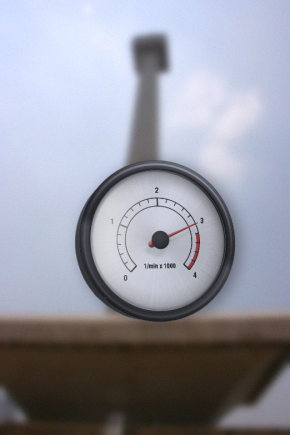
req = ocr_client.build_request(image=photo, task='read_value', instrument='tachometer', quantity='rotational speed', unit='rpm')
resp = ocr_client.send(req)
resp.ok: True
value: 3000 rpm
